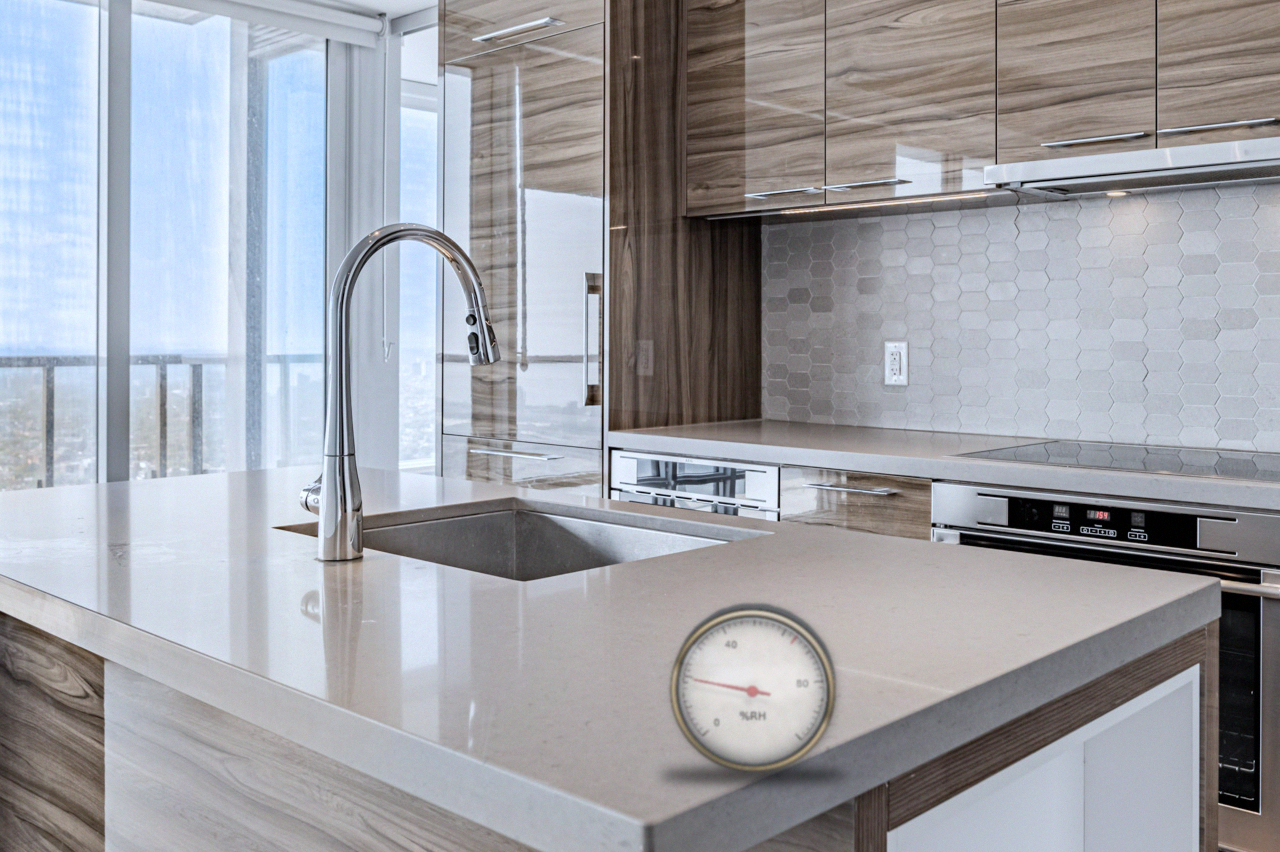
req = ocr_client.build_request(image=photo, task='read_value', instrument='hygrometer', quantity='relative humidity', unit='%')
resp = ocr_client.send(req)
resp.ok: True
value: 20 %
